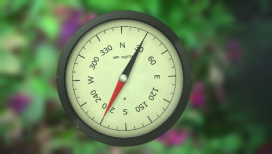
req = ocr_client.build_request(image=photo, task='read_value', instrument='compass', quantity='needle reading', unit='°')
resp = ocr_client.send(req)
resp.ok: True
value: 210 °
